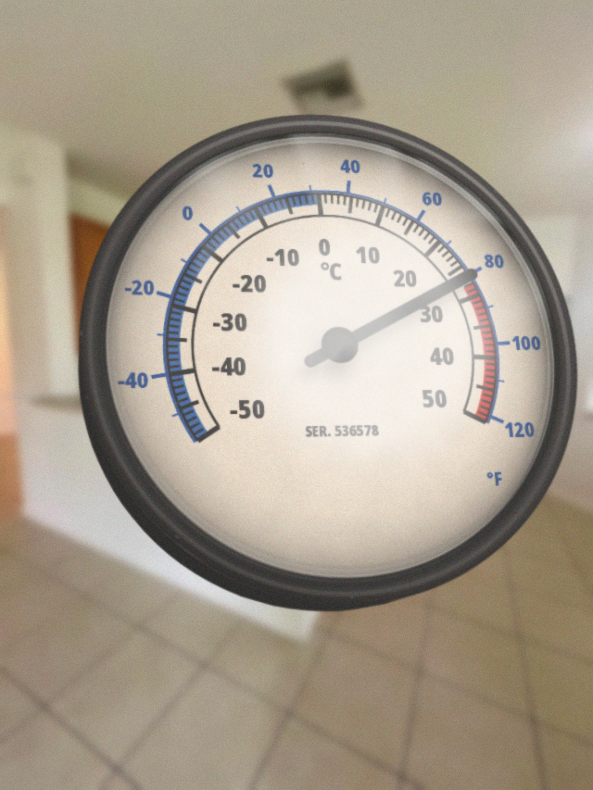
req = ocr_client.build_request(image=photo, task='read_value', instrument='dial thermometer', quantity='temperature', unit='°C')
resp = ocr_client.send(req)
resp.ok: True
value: 27 °C
